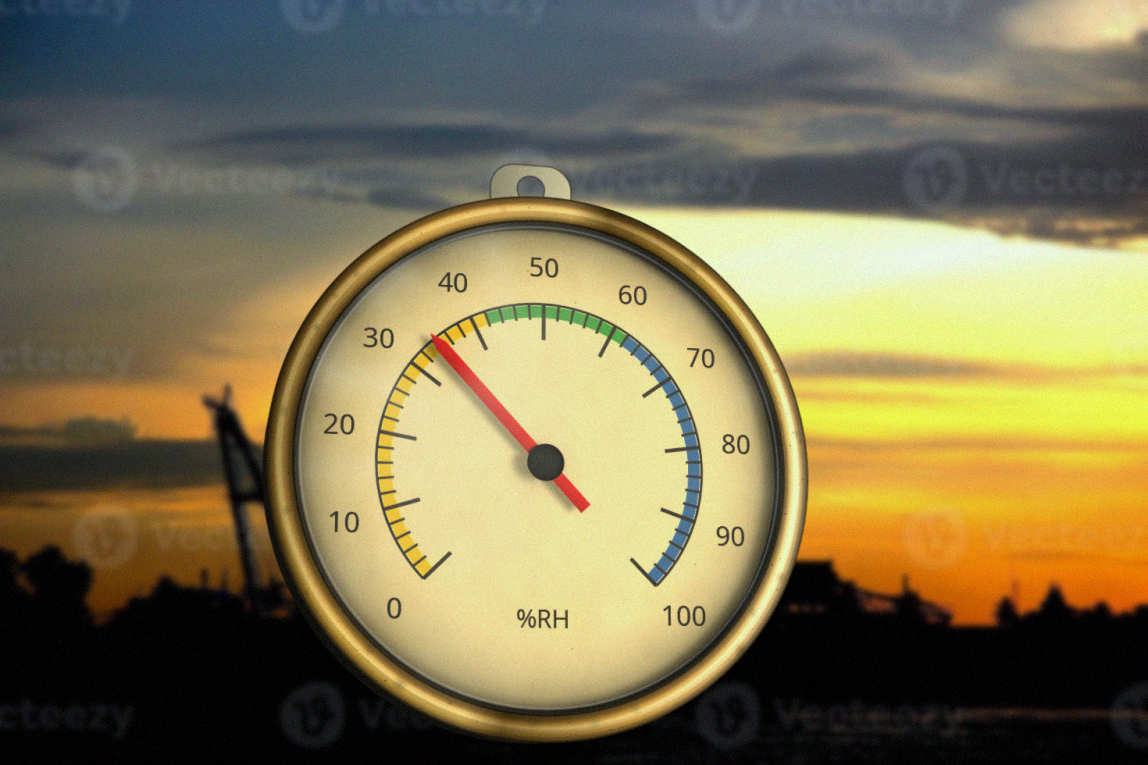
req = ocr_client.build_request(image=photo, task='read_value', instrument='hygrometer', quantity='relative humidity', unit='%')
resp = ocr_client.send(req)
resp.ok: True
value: 34 %
